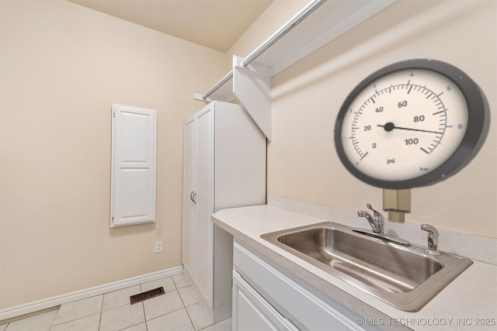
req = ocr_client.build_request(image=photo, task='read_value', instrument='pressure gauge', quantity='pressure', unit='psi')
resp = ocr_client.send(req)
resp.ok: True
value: 90 psi
